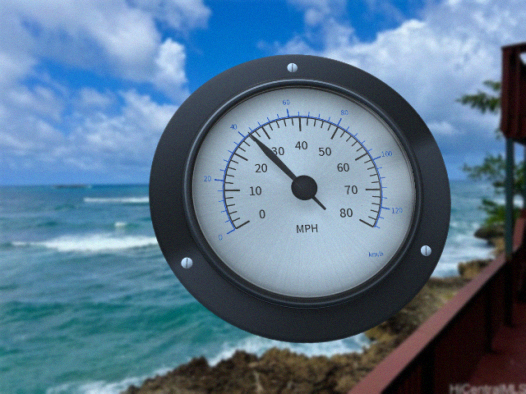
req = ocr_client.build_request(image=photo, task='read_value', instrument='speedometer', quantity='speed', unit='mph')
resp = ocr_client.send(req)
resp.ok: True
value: 26 mph
